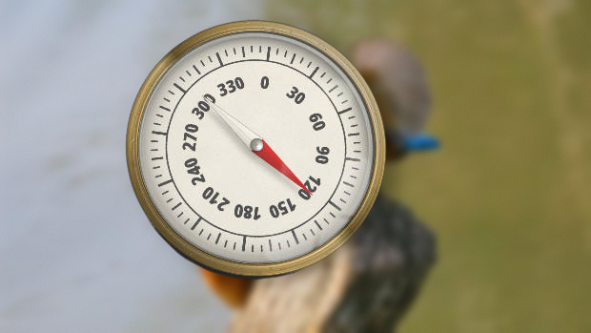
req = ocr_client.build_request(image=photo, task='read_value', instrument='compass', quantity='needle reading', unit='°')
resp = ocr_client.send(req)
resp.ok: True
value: 125 °
